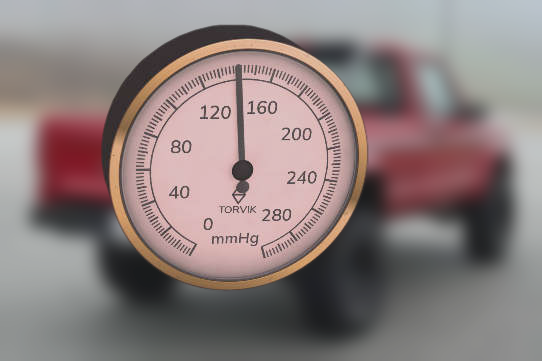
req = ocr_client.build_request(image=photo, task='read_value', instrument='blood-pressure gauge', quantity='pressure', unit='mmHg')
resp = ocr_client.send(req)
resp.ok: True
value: 140 mmHg
